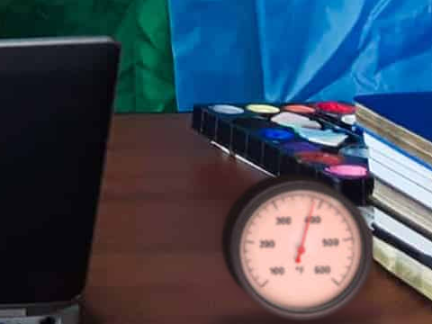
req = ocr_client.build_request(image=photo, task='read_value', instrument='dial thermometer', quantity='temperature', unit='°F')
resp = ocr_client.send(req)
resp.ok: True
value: 380 °F
